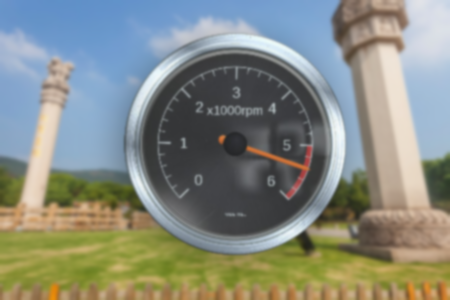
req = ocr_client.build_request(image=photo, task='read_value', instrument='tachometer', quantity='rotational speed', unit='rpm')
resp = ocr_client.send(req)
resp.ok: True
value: 5400 rpm
